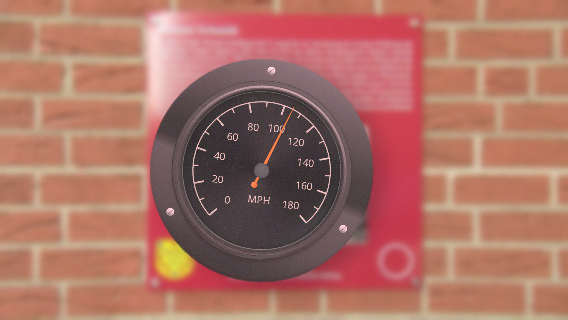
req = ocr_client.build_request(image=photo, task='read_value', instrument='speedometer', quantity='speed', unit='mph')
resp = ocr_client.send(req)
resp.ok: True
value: 105 mph
